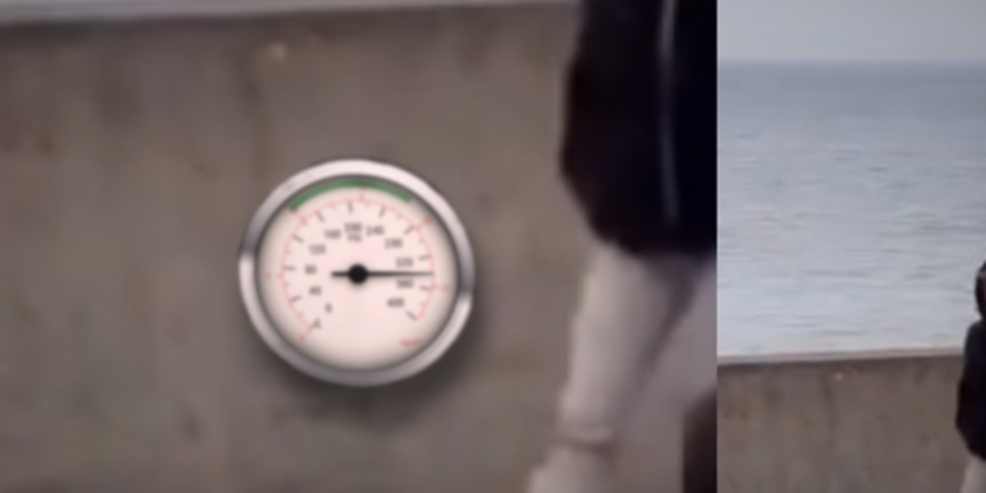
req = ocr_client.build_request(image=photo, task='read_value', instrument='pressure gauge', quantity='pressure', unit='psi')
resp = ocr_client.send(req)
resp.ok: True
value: 340 psi
